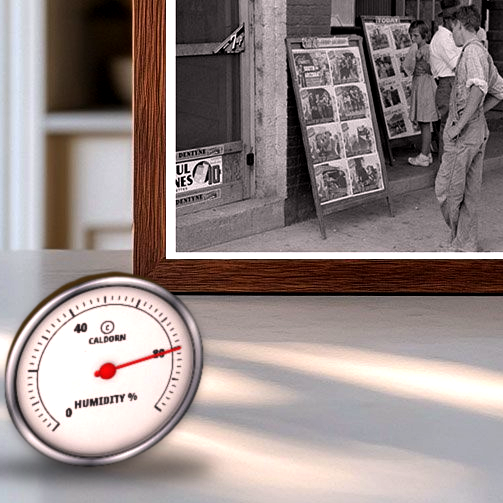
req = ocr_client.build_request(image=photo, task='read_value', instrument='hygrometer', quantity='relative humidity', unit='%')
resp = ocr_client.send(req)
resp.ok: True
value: 80 %
